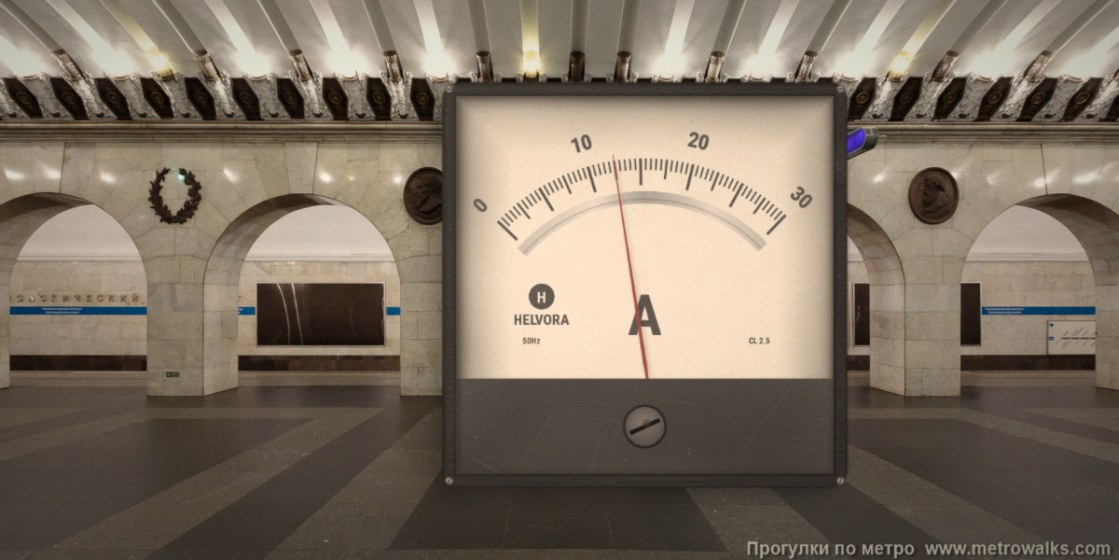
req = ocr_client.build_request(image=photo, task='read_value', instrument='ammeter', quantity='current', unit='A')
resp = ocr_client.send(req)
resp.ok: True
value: 12.5 A
